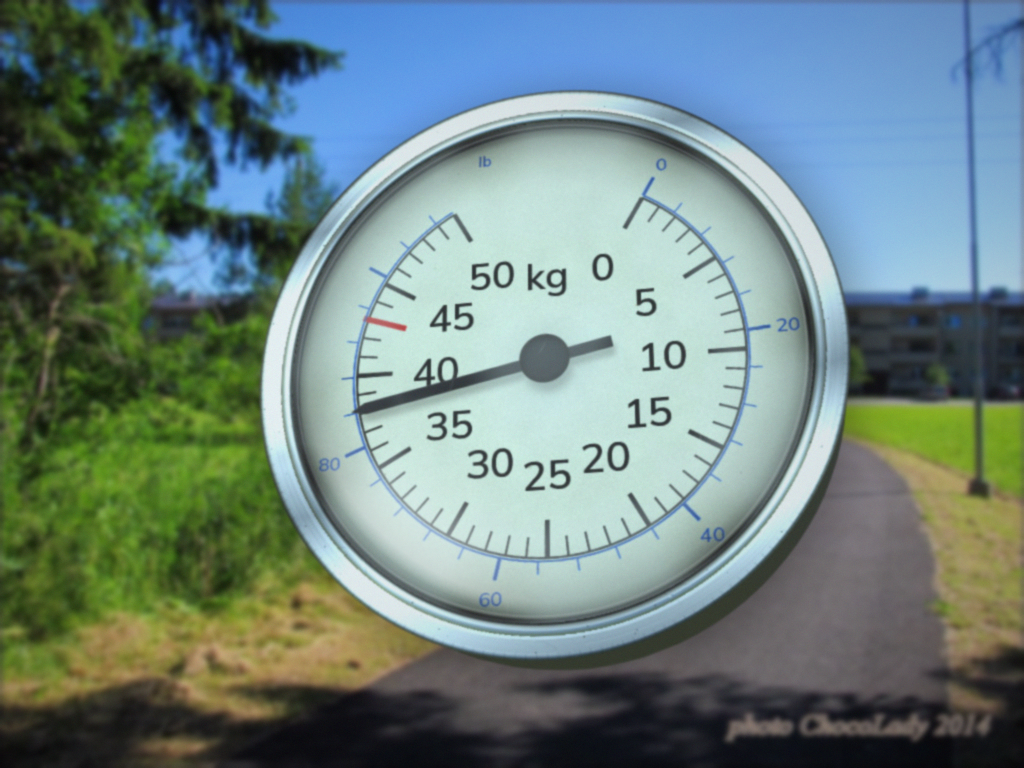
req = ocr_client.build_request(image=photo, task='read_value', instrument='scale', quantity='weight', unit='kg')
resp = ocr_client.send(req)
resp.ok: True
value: 38 kg
